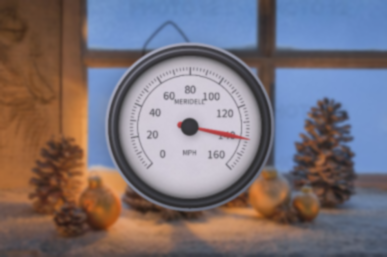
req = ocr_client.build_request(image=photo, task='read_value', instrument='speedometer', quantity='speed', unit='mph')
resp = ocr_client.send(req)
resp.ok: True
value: 140 mph
